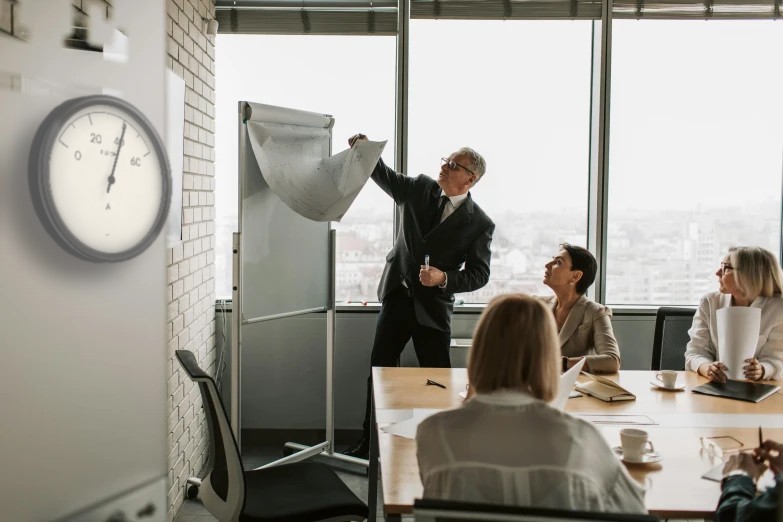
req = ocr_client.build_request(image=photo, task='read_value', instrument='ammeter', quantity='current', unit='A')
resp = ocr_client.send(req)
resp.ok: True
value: 40 A
